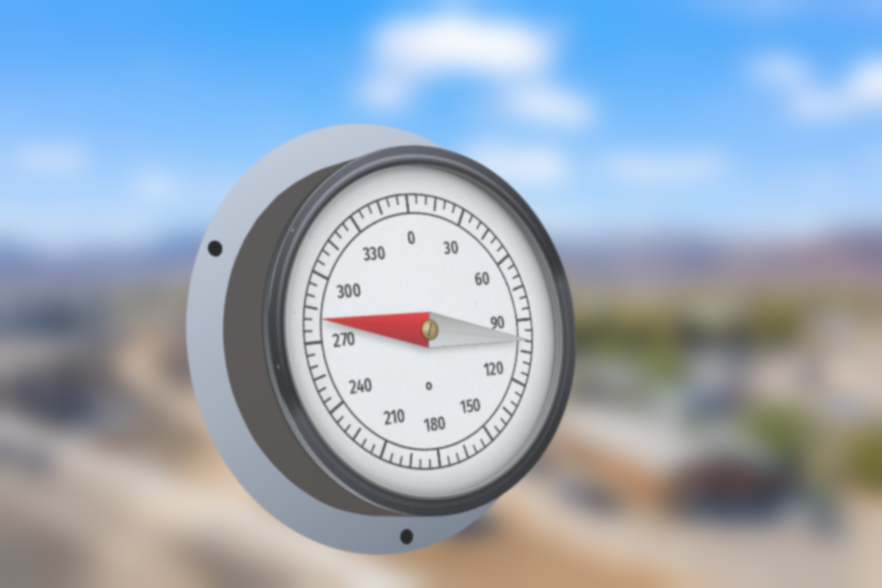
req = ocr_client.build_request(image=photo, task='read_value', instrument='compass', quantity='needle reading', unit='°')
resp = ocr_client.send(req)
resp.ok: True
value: 280 °
